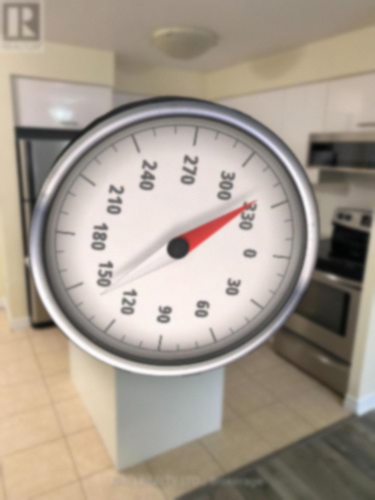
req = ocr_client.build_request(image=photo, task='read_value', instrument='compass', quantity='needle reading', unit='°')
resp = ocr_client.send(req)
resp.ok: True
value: 320 °
